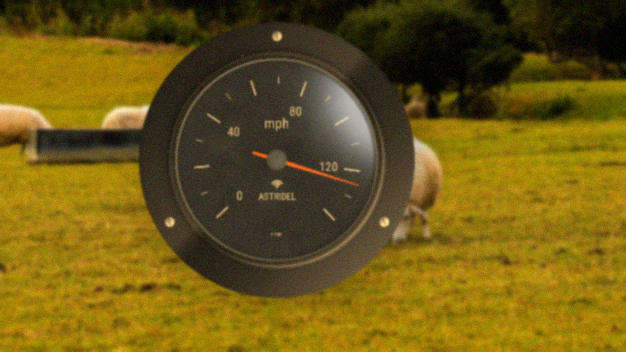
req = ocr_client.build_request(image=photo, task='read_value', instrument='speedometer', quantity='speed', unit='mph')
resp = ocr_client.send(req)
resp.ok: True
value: 125 mph
